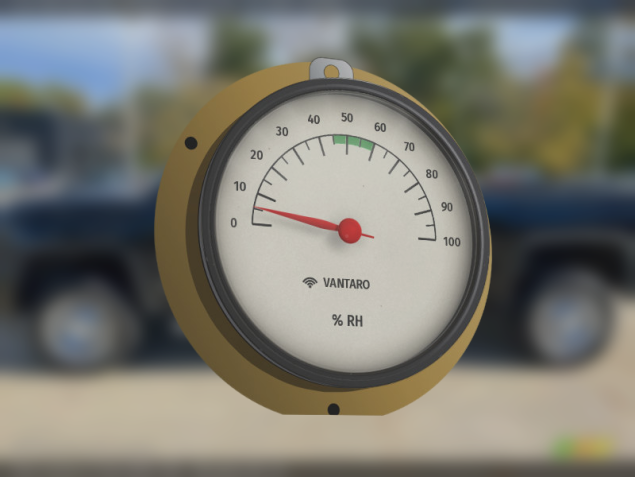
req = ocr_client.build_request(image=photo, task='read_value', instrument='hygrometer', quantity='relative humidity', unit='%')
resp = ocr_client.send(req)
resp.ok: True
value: 5 %
